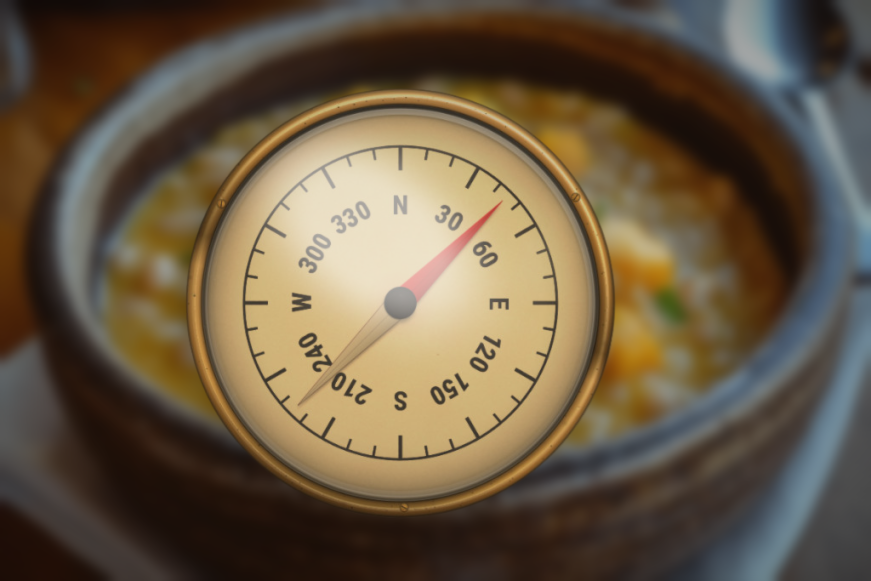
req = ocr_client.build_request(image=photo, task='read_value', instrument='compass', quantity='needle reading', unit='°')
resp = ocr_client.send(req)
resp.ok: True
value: 45 °
